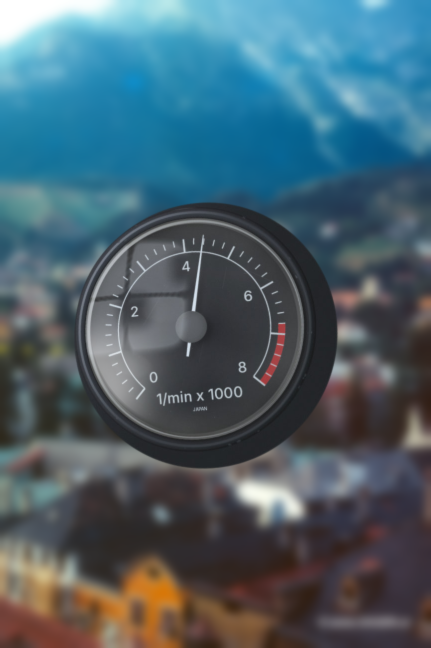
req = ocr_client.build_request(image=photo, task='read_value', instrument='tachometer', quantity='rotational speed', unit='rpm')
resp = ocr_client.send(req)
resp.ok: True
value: 4400 rpm
